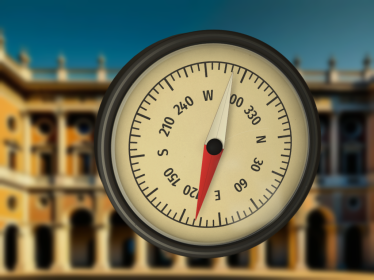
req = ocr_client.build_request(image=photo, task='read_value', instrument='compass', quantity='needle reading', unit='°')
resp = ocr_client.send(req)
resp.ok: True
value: 110 °
